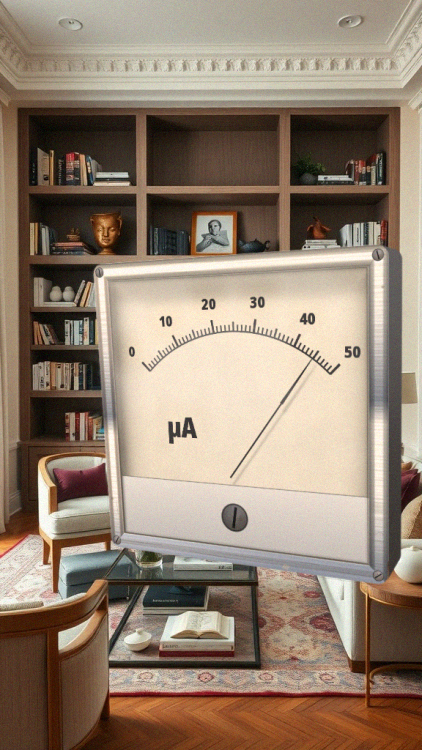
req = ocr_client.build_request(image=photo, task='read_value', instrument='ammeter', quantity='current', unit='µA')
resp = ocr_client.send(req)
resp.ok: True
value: 45 µA
